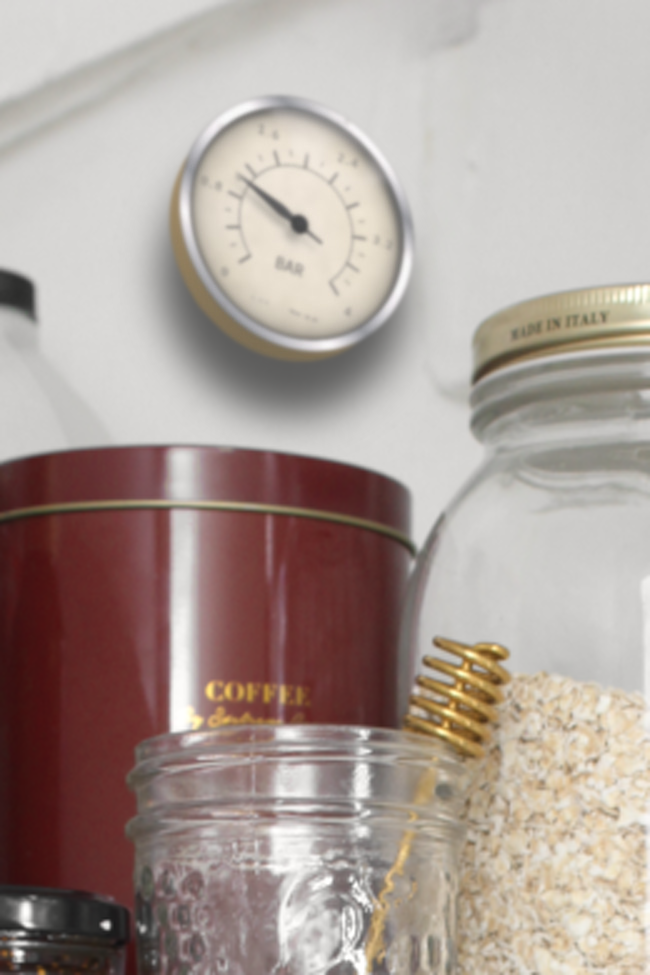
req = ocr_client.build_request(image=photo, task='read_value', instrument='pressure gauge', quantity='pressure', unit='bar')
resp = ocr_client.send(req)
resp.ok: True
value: 1 bar
